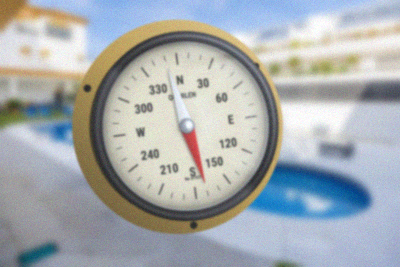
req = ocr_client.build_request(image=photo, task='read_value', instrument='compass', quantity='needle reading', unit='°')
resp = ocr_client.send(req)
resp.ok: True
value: 170 °
